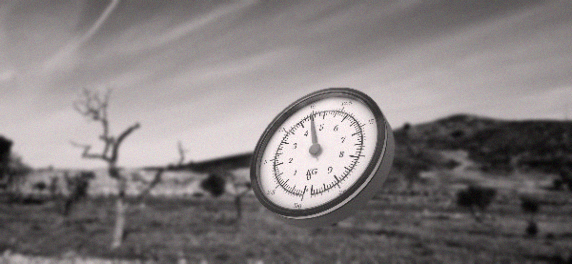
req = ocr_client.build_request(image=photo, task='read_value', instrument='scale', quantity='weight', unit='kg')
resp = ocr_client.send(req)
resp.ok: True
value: 4.5 kg
